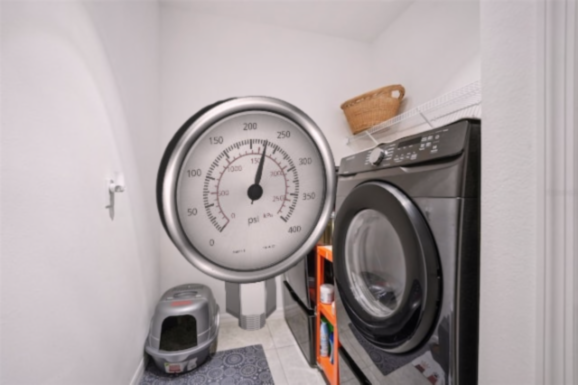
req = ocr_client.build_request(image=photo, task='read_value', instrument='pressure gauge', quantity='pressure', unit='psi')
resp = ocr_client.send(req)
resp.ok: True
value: 225 psi
